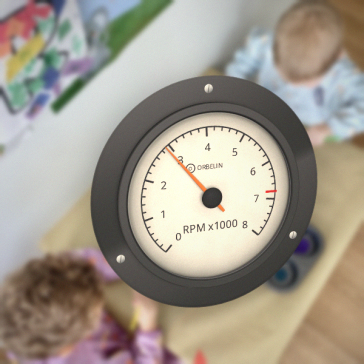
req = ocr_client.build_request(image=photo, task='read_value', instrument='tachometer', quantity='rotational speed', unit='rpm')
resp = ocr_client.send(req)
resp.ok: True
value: 2900 rpm
